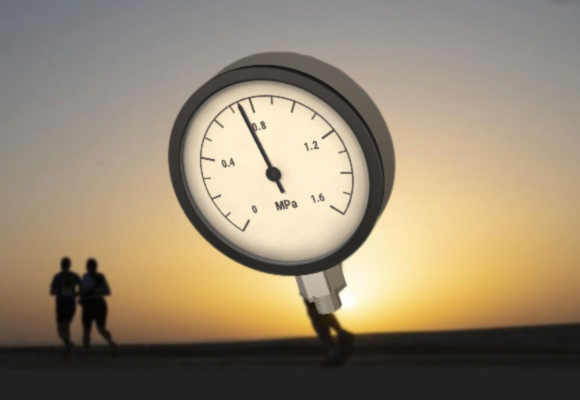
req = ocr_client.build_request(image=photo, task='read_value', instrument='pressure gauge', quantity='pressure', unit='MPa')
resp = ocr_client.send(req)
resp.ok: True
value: 0.75 MPa
